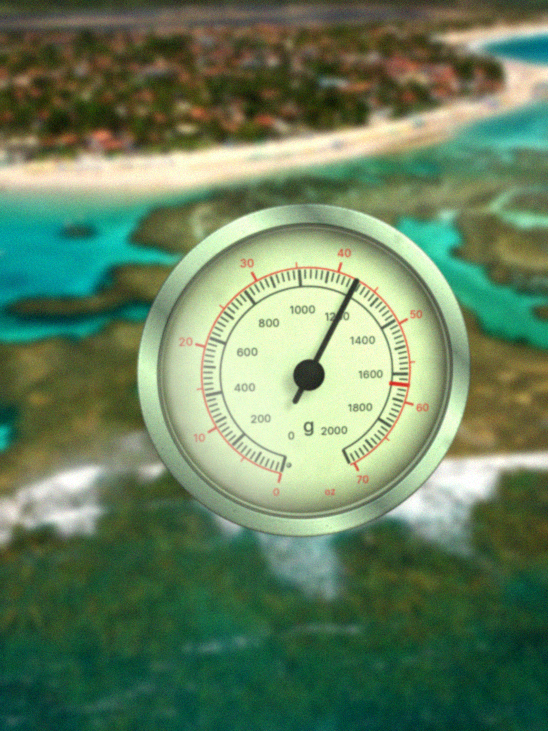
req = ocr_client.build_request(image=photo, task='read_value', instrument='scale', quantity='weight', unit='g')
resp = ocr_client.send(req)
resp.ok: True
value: 1200 g
